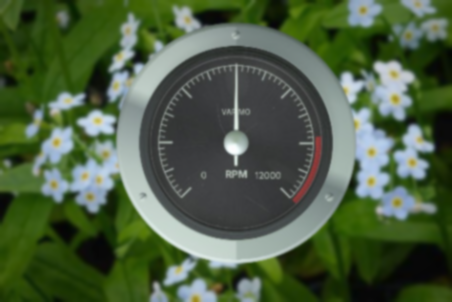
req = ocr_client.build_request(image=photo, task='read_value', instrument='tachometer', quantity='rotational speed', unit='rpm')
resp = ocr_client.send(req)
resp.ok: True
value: 6000 rpm
